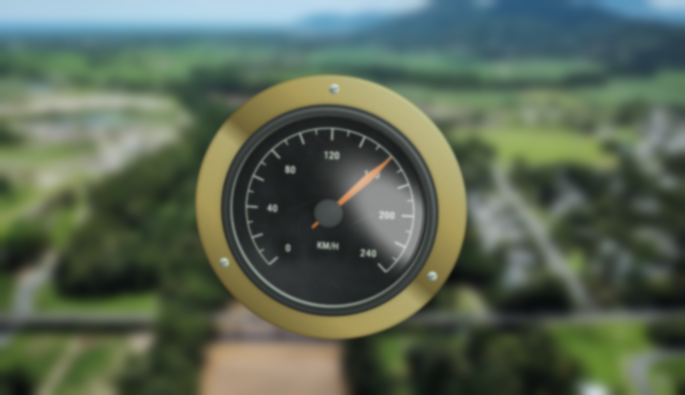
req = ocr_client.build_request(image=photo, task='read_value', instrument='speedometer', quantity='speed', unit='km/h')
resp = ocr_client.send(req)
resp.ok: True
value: 160 km/h
